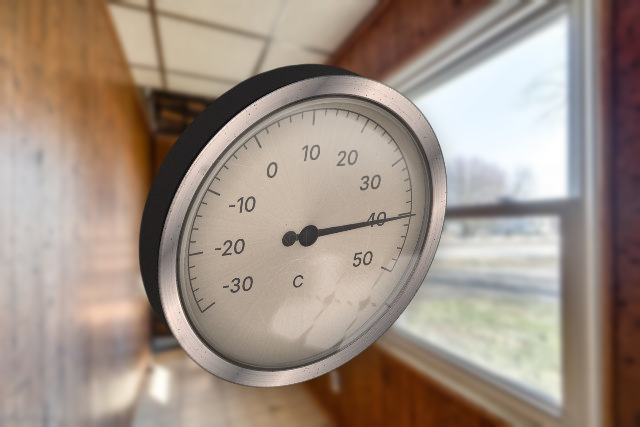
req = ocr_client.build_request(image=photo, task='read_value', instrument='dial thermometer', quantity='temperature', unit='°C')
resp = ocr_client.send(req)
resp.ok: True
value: 40 °C
